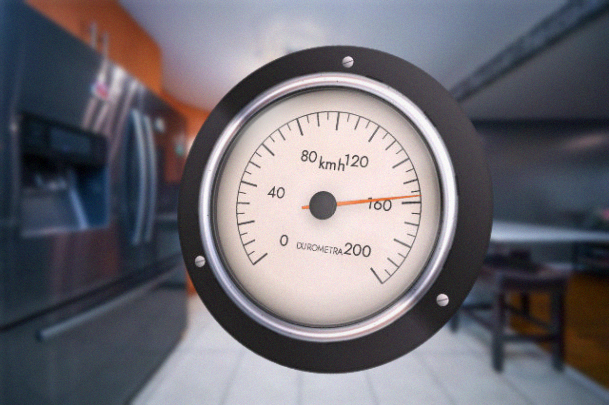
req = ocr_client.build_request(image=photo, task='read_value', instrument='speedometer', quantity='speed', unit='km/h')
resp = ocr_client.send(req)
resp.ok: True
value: 157.5 km/h
